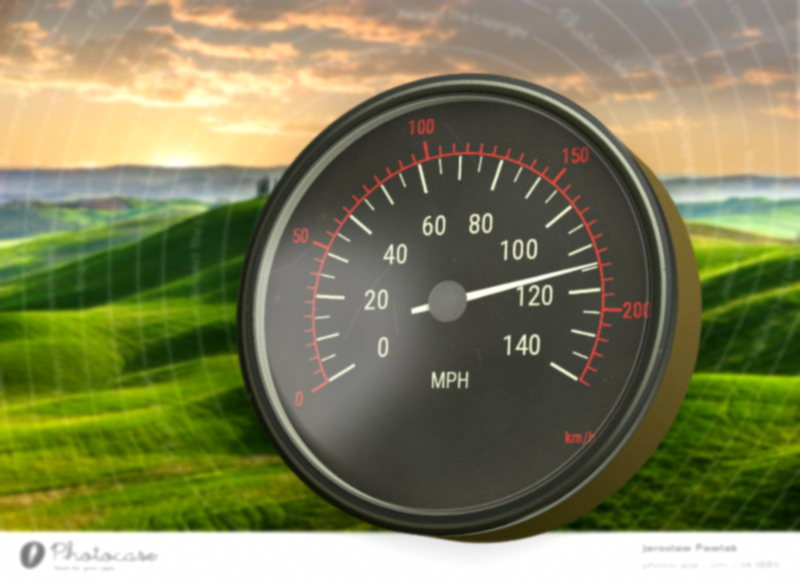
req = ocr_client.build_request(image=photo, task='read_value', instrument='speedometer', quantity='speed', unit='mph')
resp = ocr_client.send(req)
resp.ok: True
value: 115 mph
